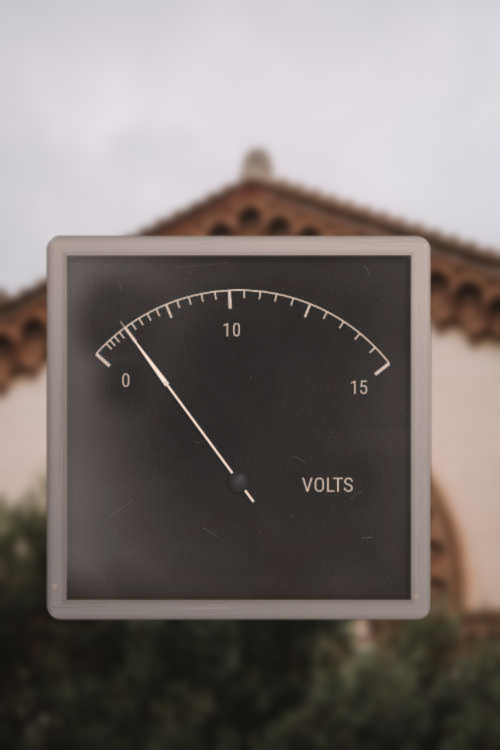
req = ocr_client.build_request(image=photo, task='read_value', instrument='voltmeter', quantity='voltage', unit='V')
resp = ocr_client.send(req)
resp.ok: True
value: 5 V
